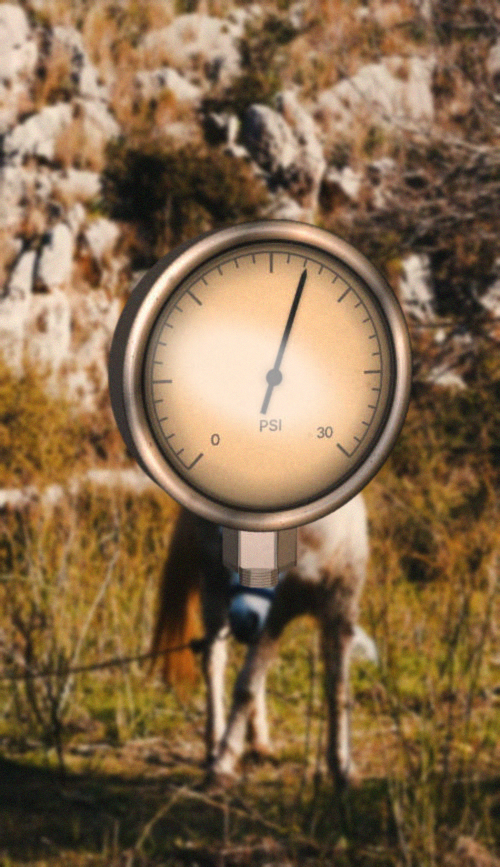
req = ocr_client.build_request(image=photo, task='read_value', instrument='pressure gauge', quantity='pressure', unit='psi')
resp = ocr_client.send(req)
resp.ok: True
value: 17 psi
